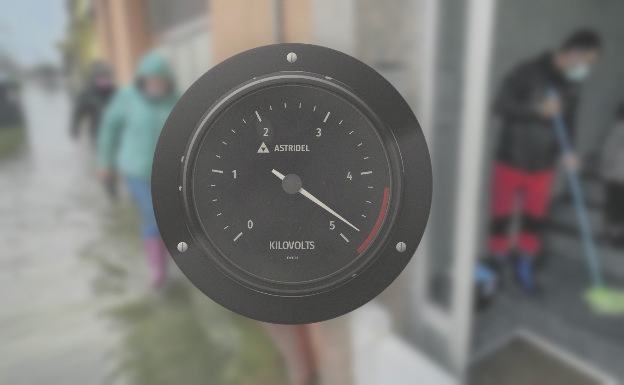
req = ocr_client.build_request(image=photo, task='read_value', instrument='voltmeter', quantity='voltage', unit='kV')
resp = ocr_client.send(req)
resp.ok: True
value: 4.8 kV
